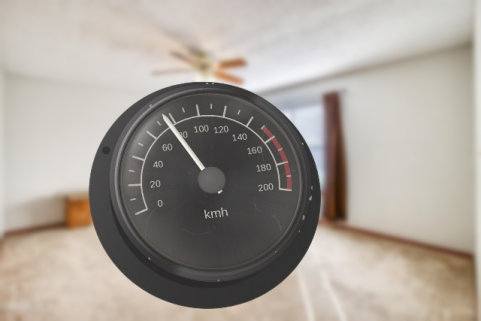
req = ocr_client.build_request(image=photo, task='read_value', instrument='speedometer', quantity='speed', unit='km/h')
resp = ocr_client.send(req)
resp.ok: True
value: 75 km/h
